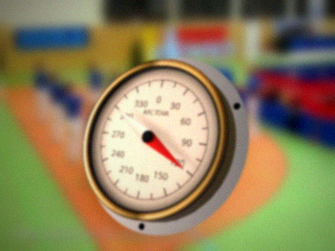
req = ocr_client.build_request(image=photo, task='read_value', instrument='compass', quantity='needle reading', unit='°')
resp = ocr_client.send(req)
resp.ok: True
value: 120 °
